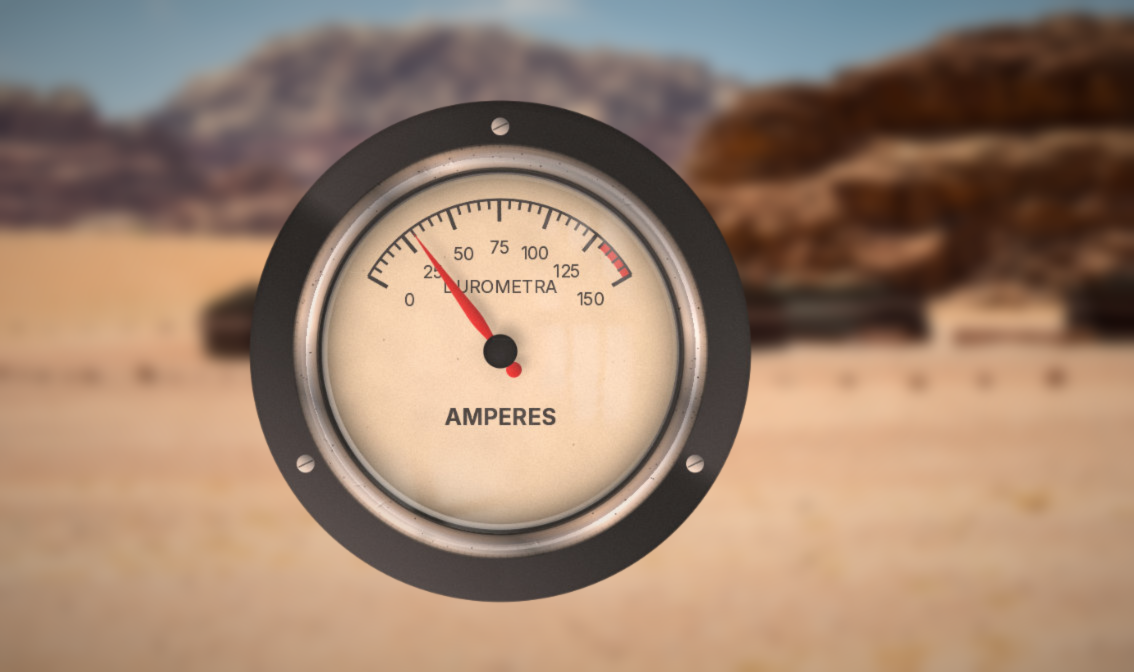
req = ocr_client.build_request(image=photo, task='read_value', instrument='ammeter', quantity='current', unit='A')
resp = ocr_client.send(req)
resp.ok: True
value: 30 A
